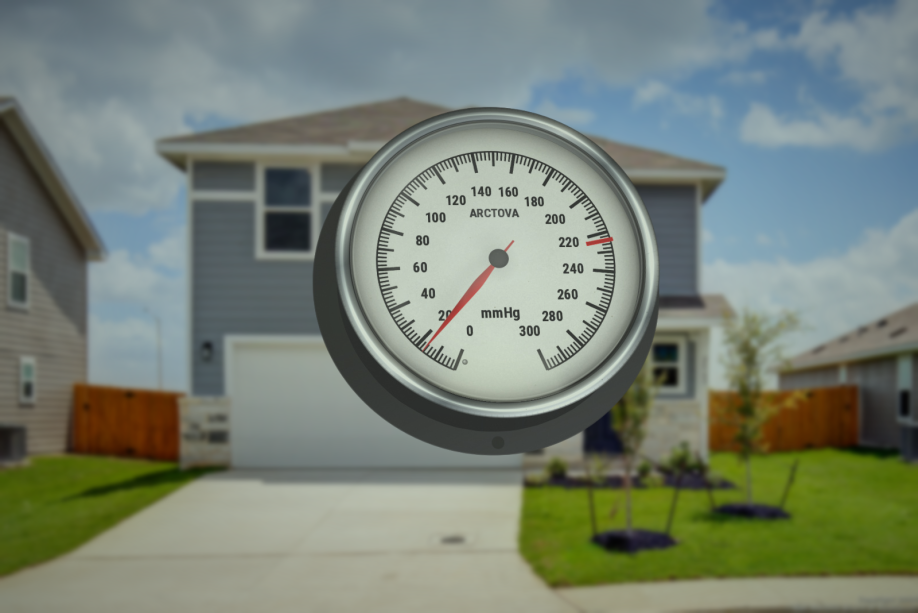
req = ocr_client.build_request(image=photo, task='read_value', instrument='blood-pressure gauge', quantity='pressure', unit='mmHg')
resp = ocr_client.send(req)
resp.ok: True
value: 16 mmHg
